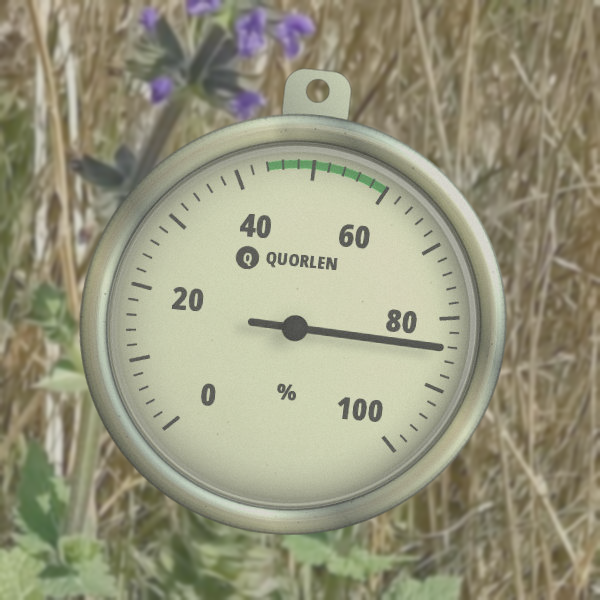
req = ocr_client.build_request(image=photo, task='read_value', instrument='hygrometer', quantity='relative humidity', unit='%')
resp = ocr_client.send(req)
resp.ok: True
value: 84 %
